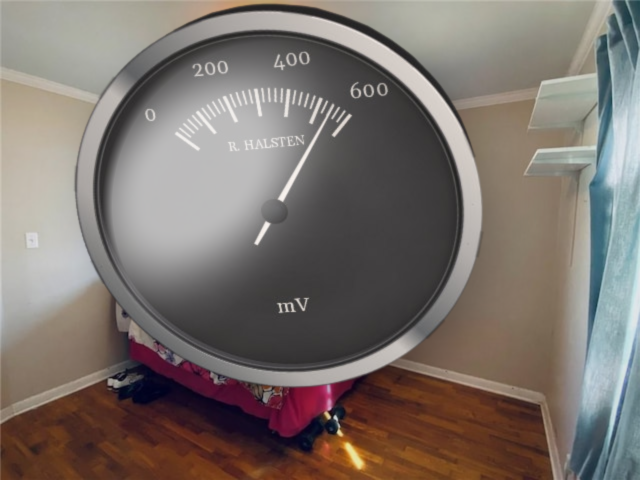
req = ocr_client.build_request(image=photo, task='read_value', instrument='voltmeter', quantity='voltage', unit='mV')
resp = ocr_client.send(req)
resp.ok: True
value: 540 mV
